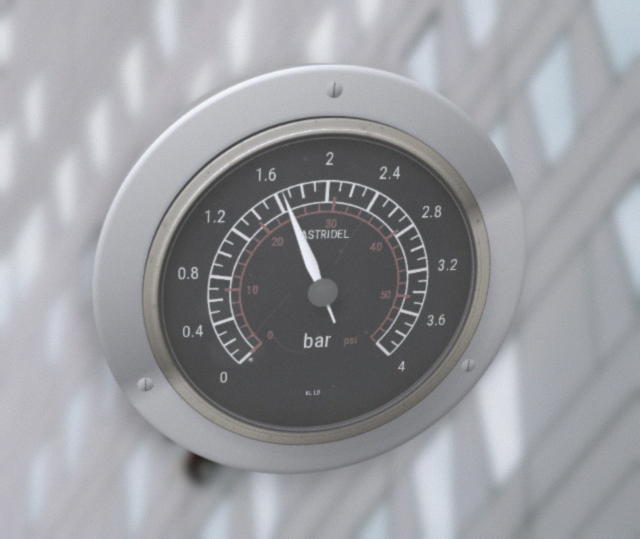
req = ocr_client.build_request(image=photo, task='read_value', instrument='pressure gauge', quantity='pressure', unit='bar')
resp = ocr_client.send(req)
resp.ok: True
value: 1.65 bar
